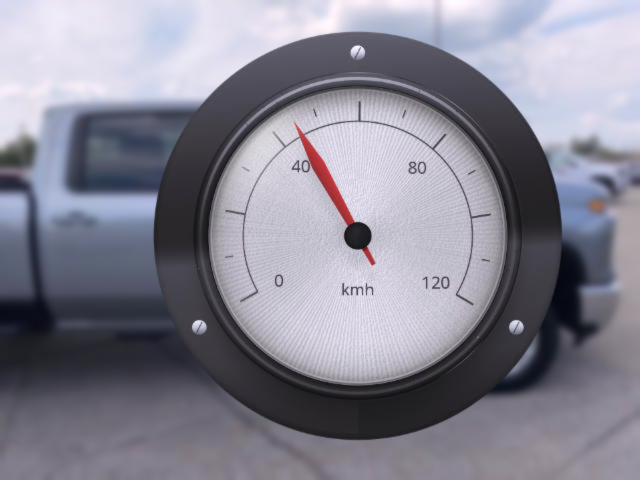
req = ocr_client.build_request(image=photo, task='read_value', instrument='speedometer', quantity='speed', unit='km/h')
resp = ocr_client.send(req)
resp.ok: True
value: 45 km/h
